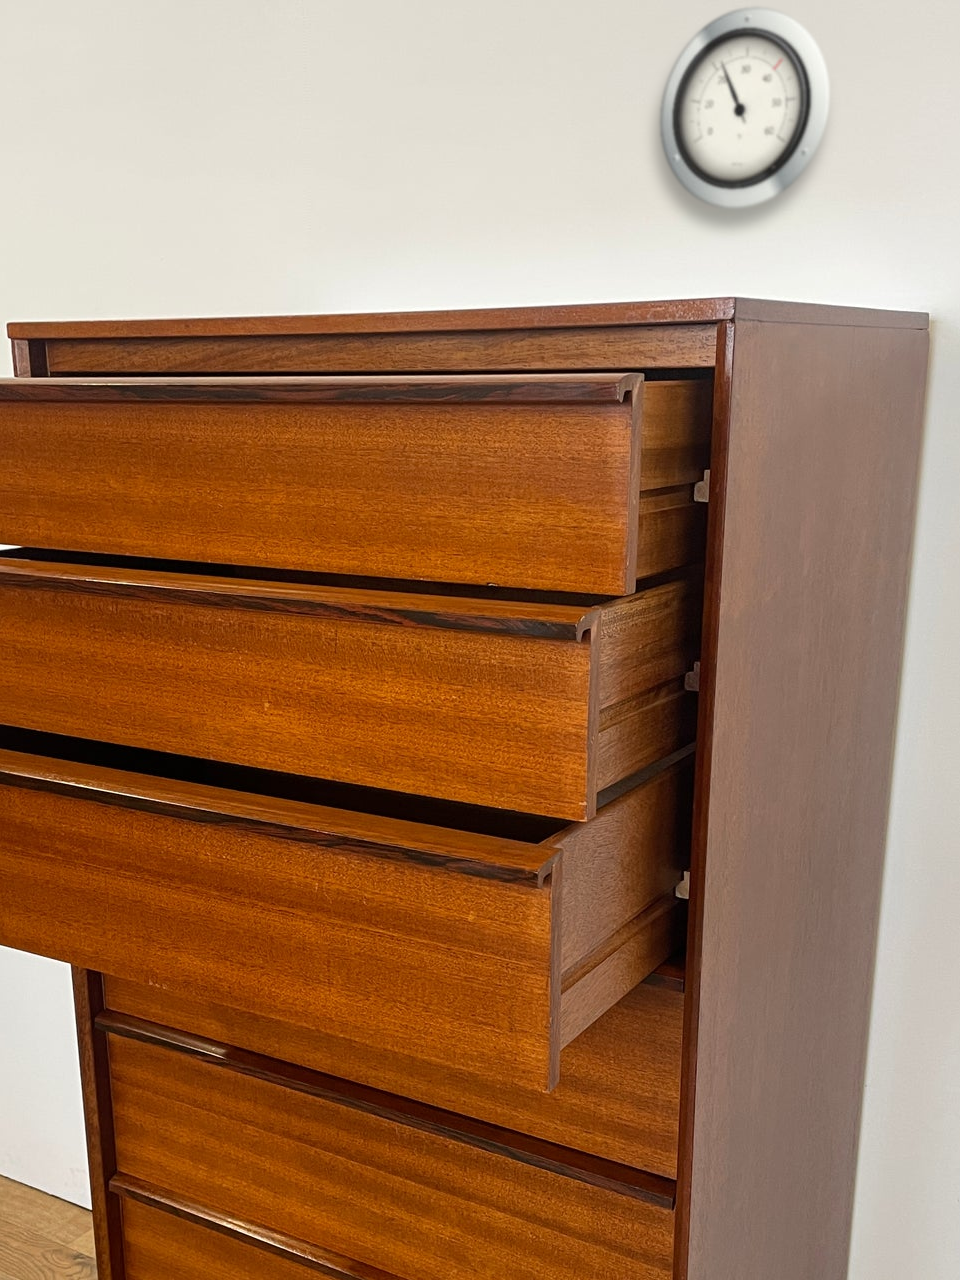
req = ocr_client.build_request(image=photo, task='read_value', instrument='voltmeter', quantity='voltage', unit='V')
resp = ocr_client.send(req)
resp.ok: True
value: 22.5 V
